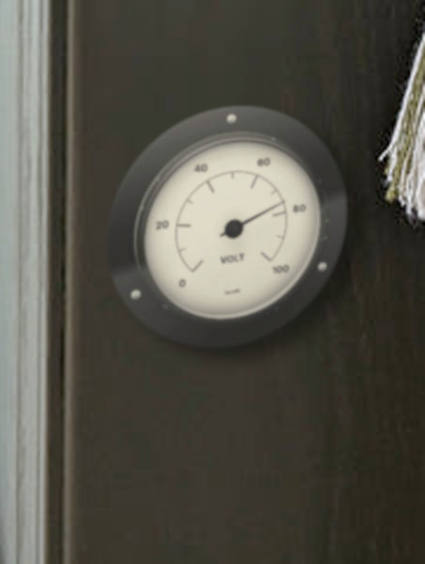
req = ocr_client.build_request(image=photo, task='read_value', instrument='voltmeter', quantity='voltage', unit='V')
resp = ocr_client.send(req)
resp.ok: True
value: 75 V
